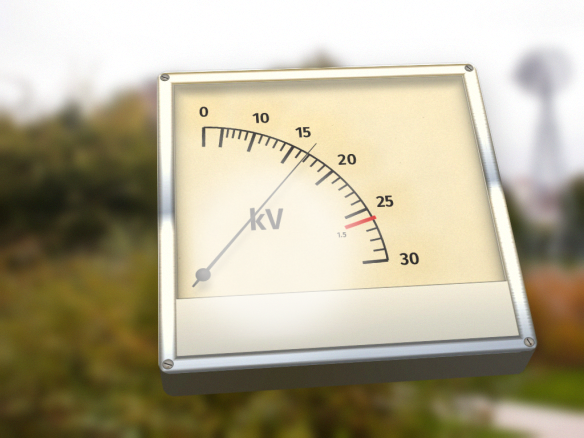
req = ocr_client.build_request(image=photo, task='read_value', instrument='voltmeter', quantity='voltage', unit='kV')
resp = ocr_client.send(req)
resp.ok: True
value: 17 kV
